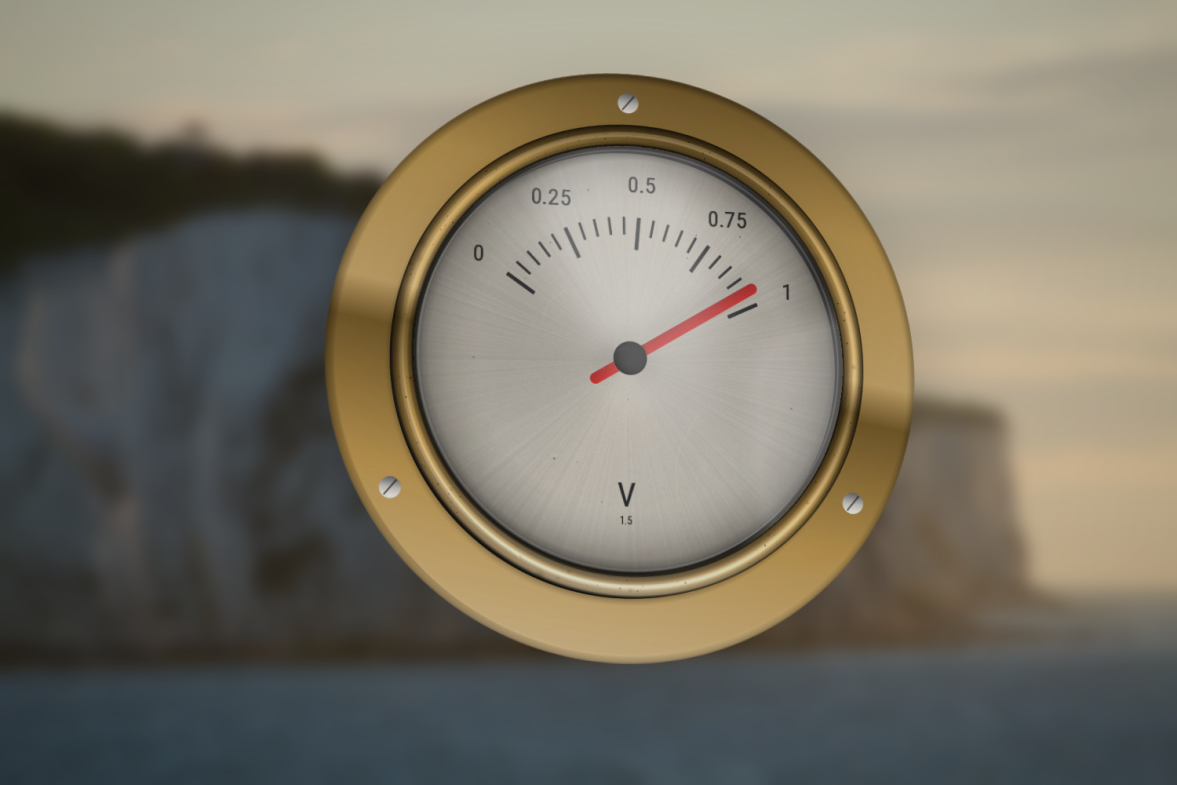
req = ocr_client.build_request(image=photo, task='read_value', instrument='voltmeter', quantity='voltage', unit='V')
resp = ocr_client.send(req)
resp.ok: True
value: 0.95 V
